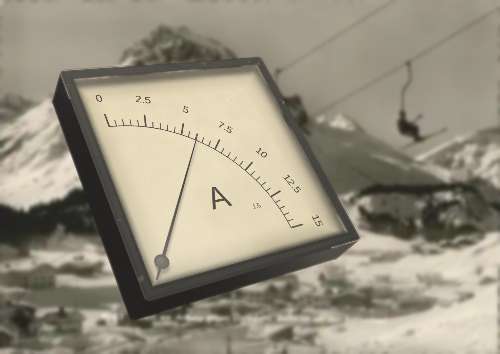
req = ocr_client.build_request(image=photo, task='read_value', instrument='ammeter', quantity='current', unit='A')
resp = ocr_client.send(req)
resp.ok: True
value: 6 A
